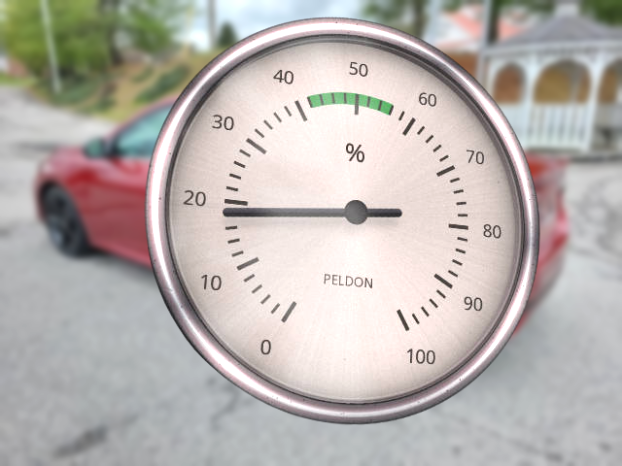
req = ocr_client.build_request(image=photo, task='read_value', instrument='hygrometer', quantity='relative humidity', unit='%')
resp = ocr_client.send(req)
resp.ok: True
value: 18 %
